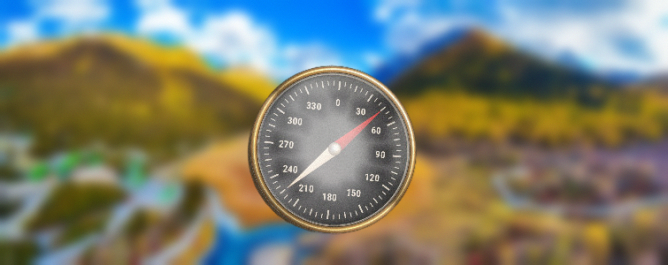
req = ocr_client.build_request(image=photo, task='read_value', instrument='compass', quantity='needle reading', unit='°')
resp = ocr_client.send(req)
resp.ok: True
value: 45 °
